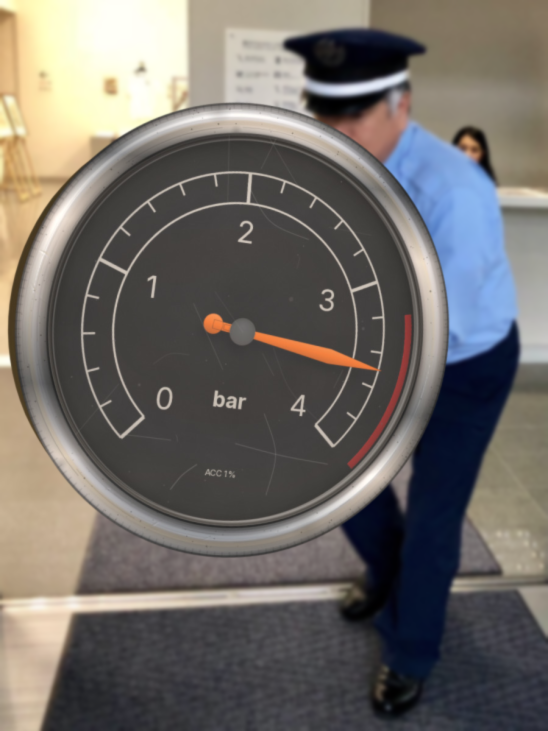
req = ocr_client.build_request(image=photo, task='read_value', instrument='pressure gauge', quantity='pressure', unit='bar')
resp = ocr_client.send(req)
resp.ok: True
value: 3.5 bar
